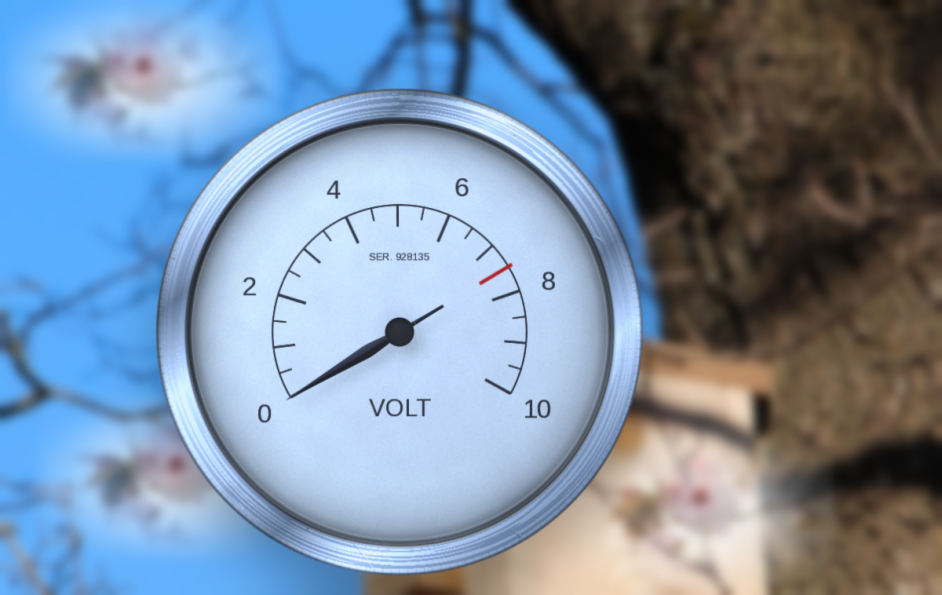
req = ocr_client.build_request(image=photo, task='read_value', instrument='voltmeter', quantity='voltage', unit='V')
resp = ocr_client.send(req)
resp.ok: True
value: 0 V
